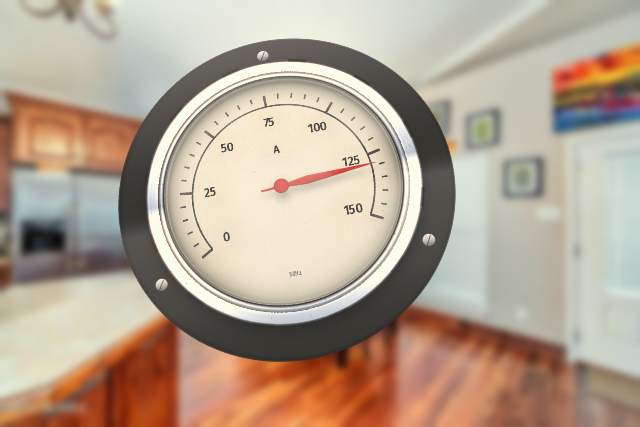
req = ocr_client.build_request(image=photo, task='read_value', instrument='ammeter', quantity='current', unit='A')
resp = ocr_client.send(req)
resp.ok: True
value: 130 A
